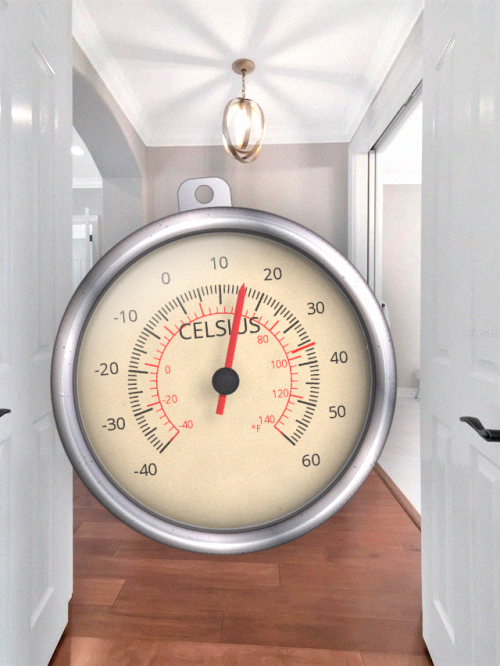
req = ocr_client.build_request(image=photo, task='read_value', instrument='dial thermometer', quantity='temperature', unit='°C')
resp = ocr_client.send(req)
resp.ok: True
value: 15 °C
